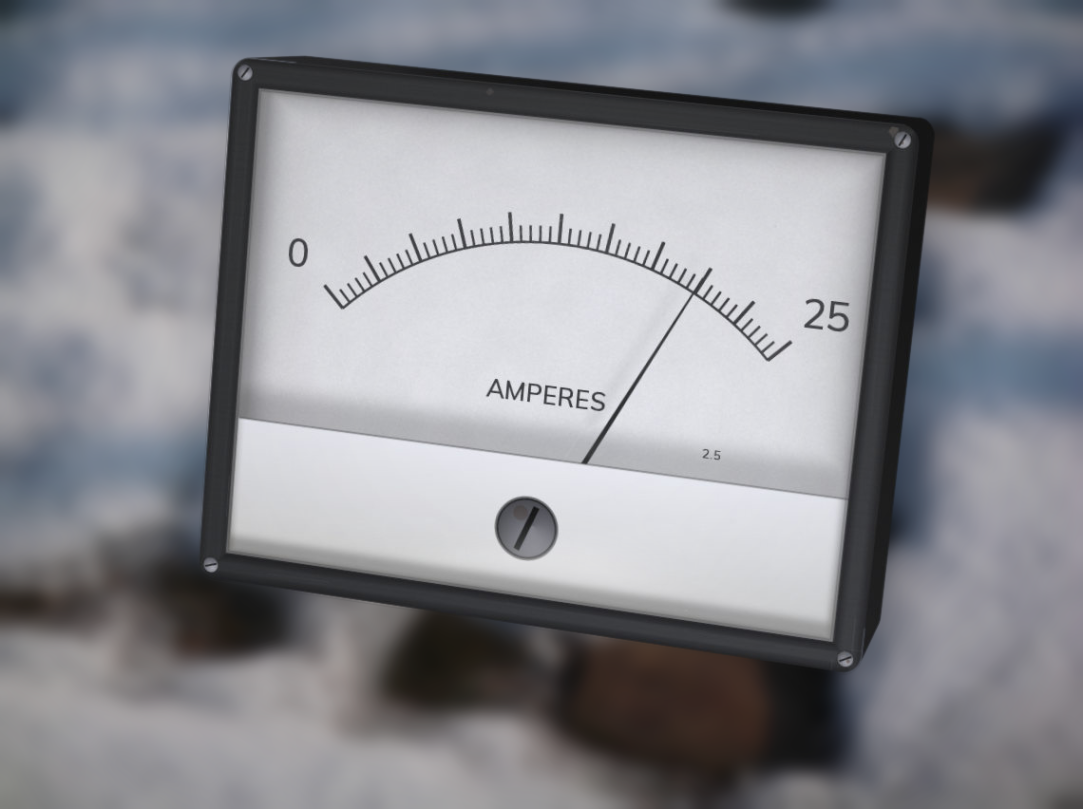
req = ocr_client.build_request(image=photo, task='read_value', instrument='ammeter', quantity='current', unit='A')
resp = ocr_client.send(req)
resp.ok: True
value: 20 A
